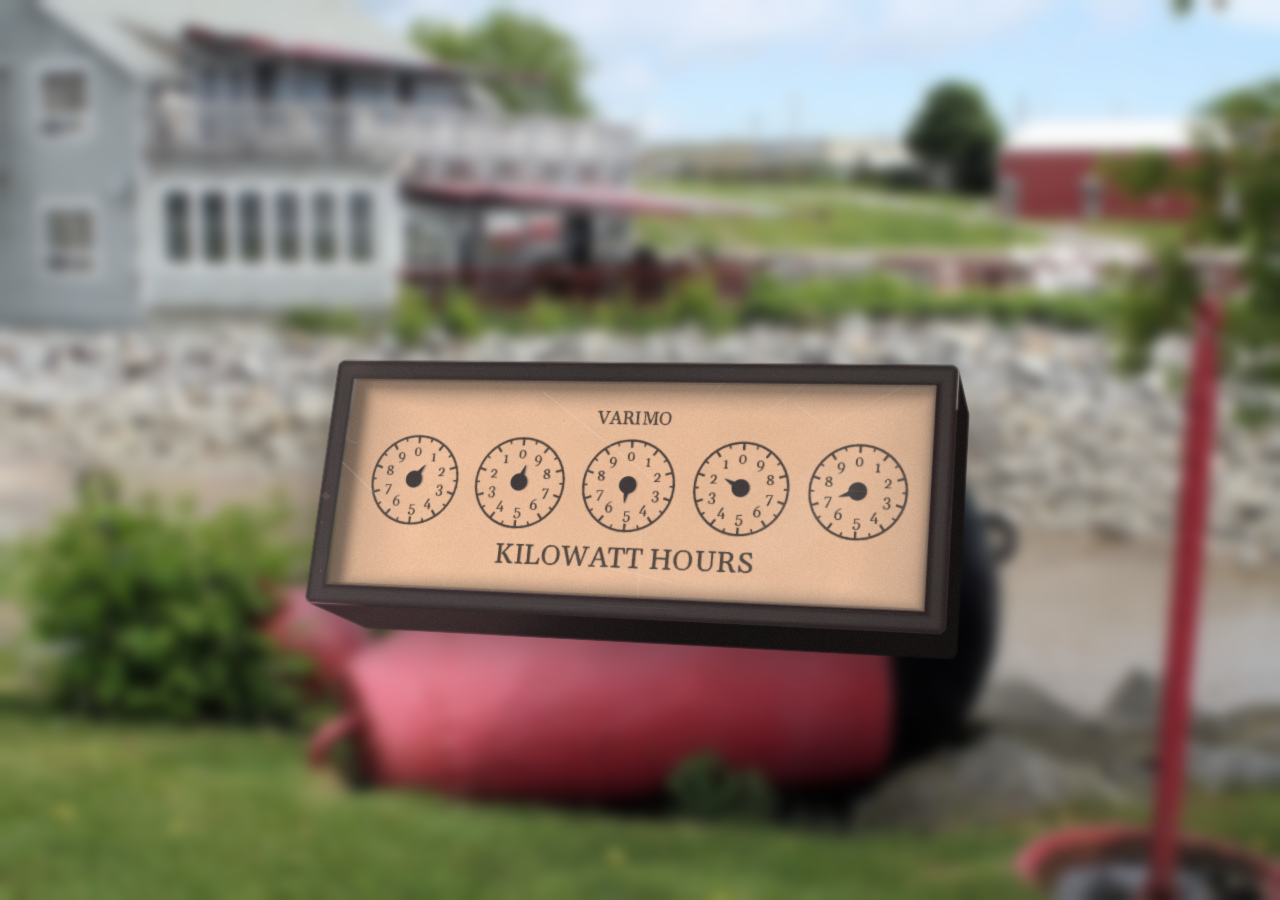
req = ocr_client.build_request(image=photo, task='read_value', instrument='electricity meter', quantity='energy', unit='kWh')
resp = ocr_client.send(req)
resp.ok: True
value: 9517 kWh
